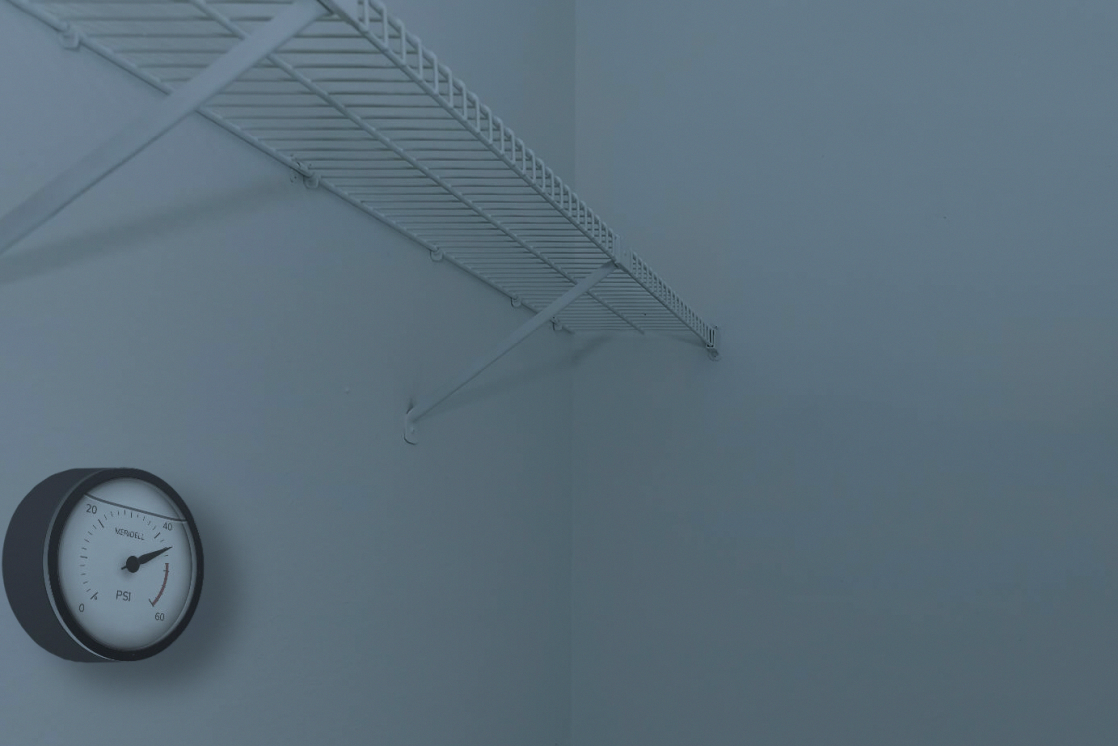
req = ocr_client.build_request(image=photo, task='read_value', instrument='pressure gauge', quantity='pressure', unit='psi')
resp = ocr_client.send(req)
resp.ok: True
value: 44 psi
